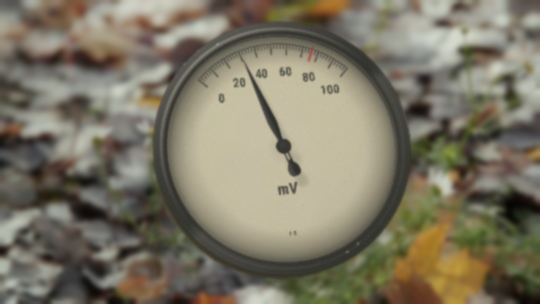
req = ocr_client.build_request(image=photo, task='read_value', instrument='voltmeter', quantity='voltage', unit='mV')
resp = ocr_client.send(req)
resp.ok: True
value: 30 mV
